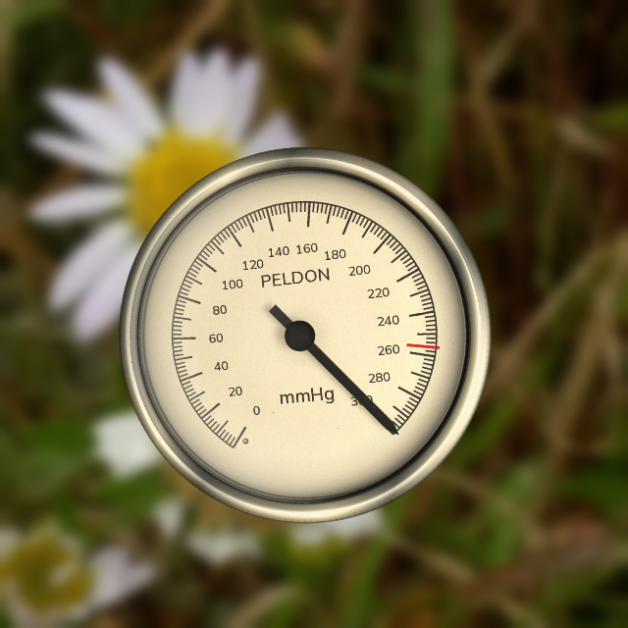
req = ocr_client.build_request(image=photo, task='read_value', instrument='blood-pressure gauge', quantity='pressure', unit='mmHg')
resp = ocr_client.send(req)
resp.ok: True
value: 298 mmHg
